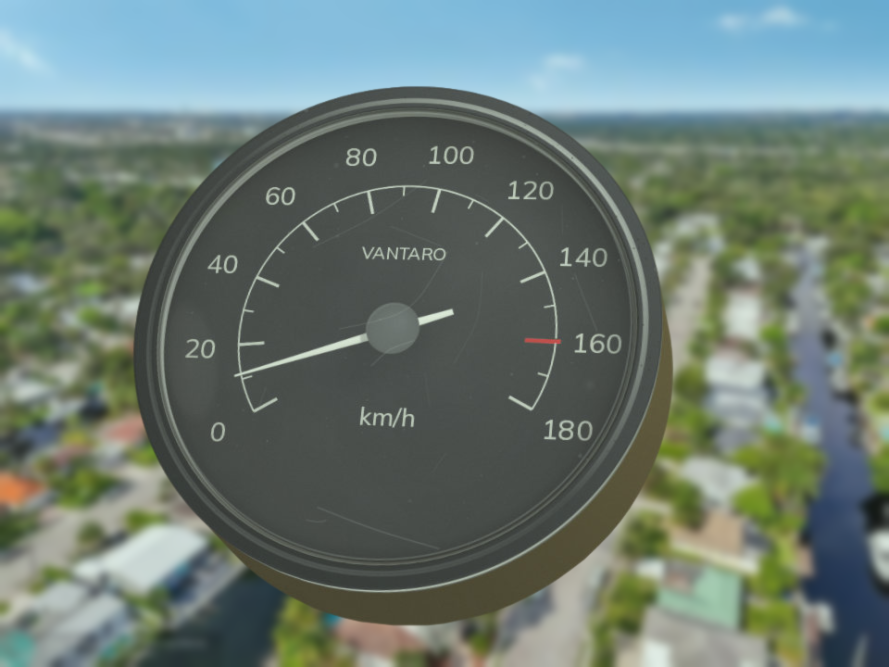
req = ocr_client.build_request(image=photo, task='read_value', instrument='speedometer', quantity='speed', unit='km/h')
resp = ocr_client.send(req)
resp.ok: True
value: 10 km/h
